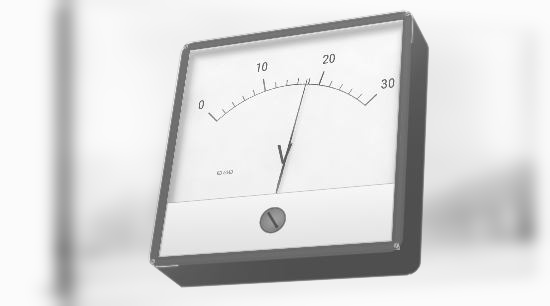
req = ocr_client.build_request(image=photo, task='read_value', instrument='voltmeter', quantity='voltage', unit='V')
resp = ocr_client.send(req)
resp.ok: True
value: 18 V
